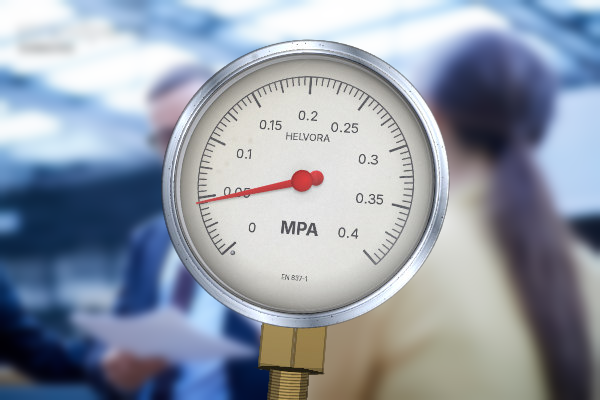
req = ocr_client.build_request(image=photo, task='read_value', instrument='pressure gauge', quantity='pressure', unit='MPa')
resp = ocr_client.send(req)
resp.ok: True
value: 0.045 MPa
